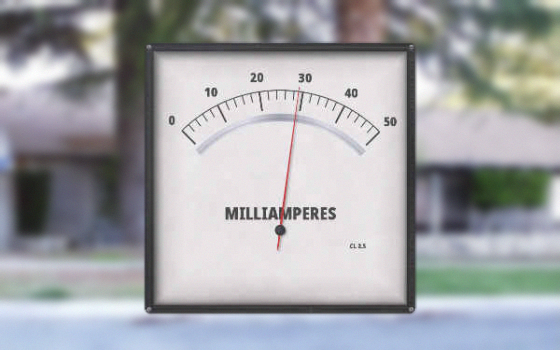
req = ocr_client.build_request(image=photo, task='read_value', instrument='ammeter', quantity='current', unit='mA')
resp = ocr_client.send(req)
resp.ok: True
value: 29 mA
